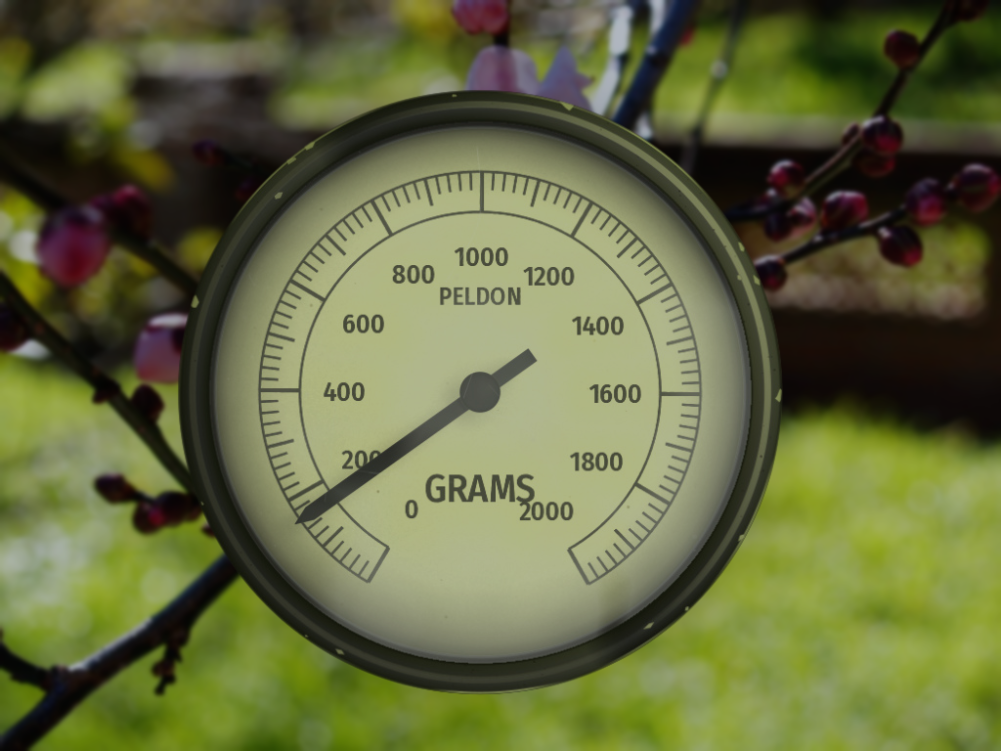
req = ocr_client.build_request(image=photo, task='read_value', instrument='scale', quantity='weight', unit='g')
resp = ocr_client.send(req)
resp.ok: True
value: 160 g
